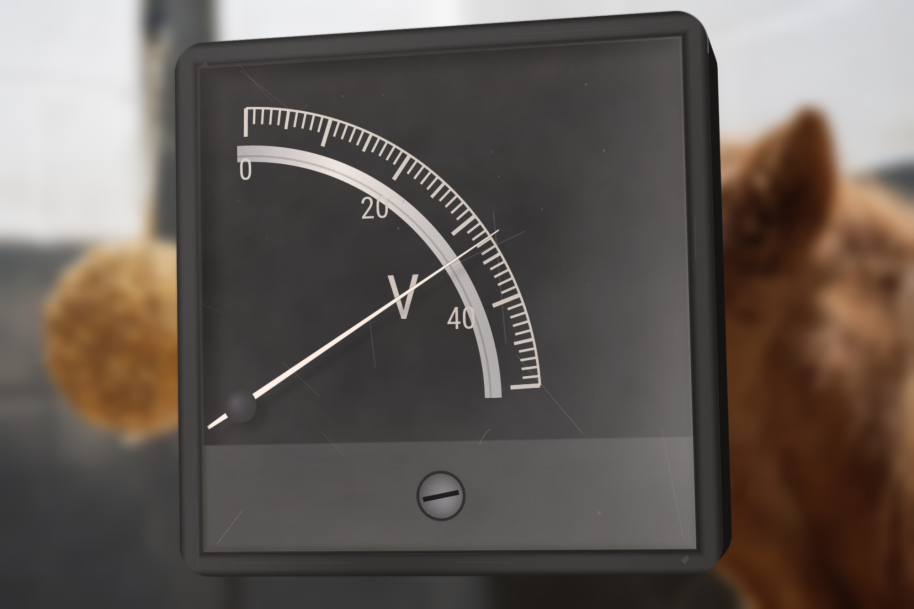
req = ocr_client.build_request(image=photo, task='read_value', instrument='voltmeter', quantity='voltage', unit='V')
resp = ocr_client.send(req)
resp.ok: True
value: 33 V
